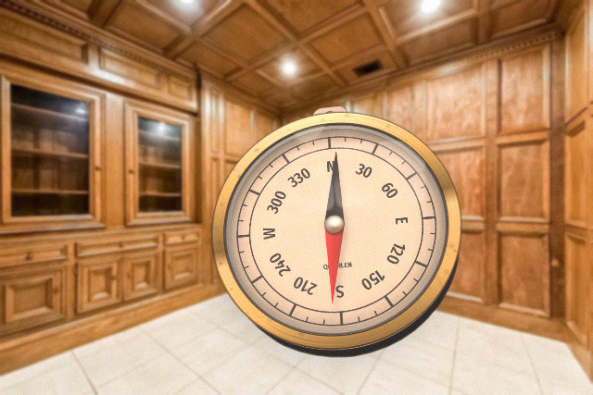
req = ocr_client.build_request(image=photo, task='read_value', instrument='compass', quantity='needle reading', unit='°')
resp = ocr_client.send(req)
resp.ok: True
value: 185 °
